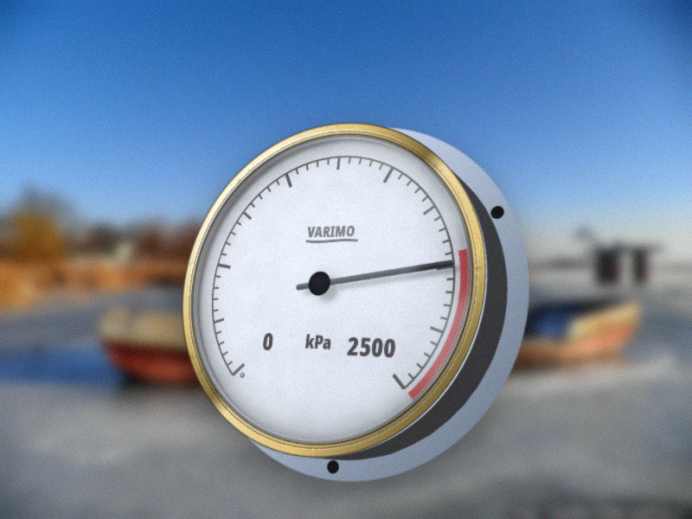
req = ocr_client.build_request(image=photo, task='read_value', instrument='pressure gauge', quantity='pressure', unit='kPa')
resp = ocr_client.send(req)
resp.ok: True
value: 2000 kPa
